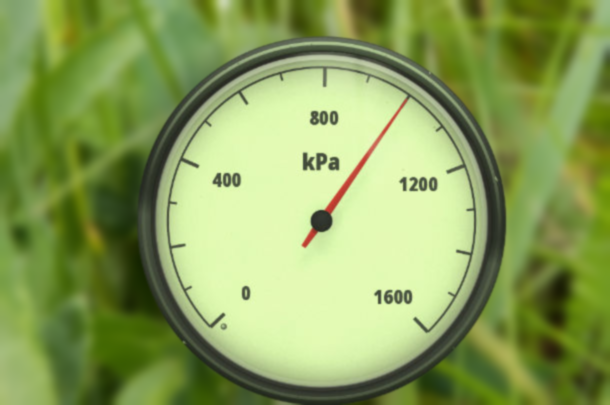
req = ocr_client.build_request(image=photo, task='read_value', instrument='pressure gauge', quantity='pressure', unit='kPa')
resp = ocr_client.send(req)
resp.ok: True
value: 1000 kPa
